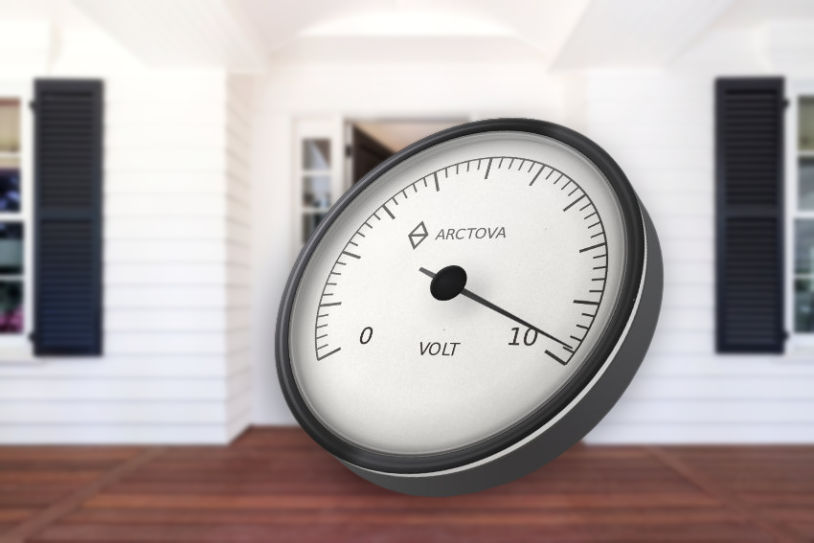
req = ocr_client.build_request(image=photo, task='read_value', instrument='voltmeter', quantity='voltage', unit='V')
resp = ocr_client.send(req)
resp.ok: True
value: 9.8 V
